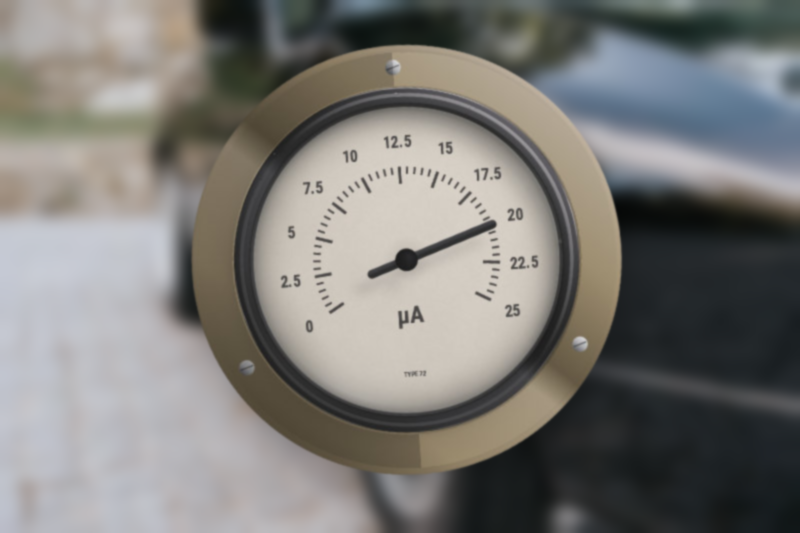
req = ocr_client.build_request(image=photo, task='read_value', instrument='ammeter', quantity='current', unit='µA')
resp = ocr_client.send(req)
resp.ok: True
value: 20 µA
